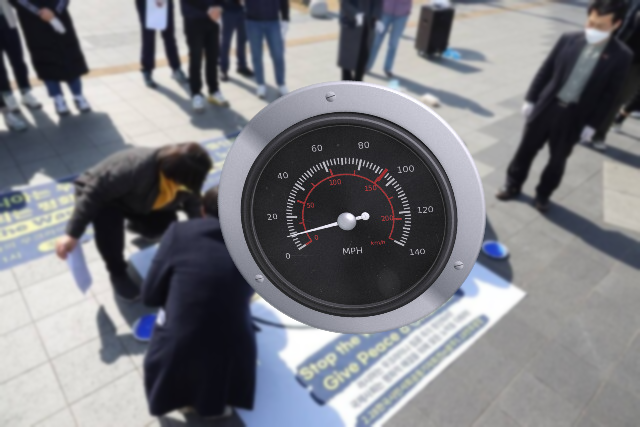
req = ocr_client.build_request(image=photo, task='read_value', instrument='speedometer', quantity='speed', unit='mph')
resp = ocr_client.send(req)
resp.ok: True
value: 10 mph
